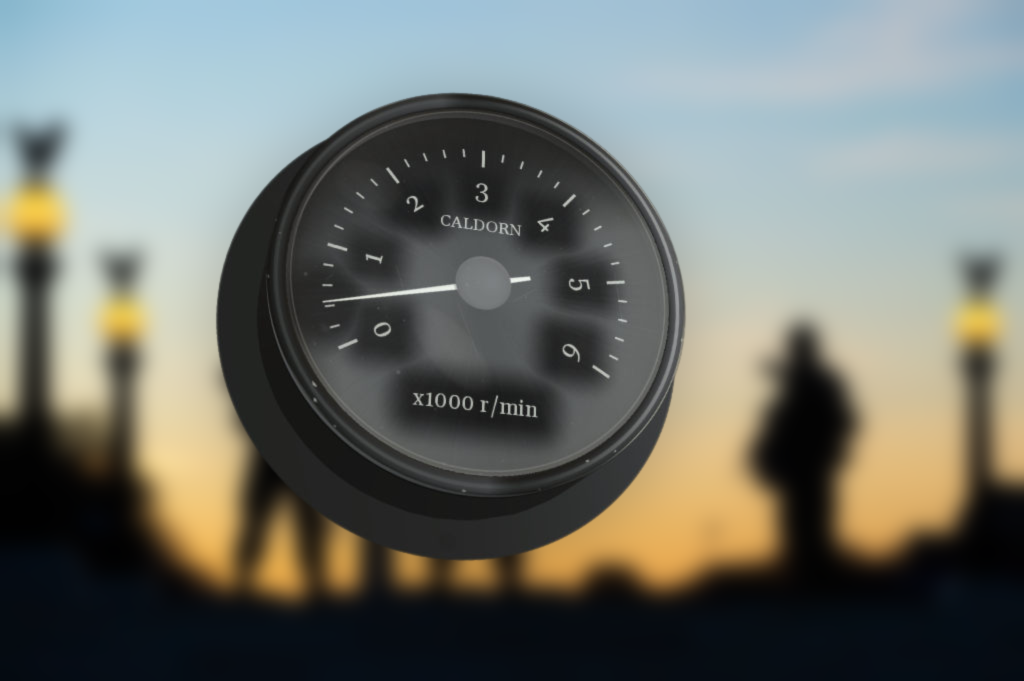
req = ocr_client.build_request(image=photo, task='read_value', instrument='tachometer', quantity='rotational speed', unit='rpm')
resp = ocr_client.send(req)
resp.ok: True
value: 400 rpm
